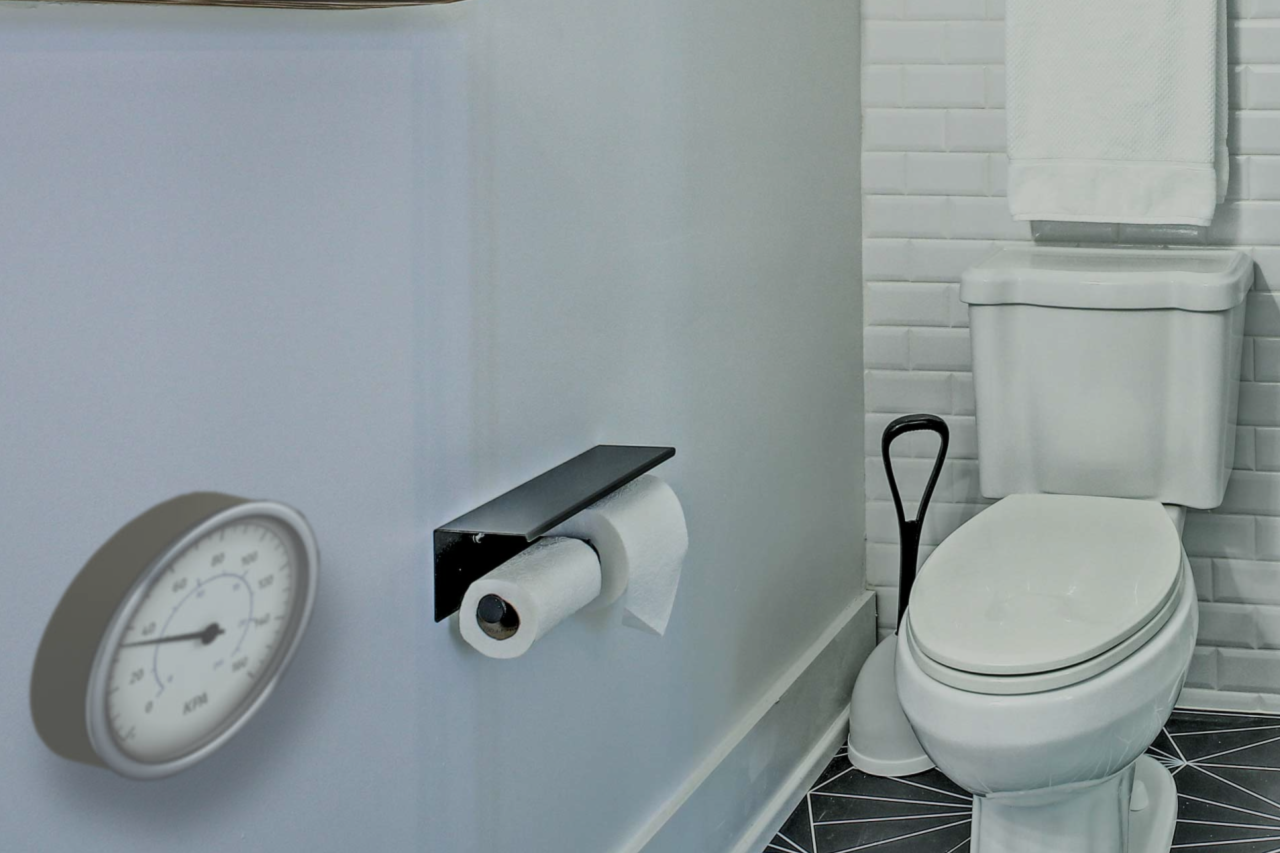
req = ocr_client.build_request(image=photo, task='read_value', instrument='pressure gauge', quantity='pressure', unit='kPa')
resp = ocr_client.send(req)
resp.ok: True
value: 35 kPa
